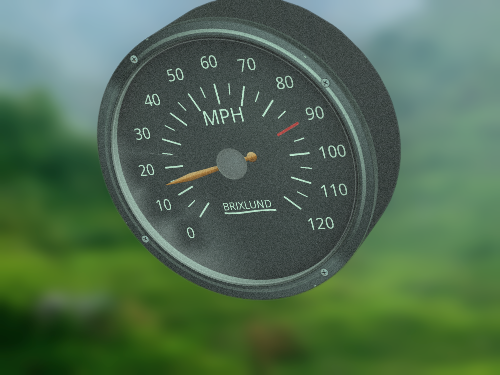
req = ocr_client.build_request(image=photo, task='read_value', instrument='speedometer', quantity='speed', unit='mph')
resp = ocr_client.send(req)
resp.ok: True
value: 15 mph
